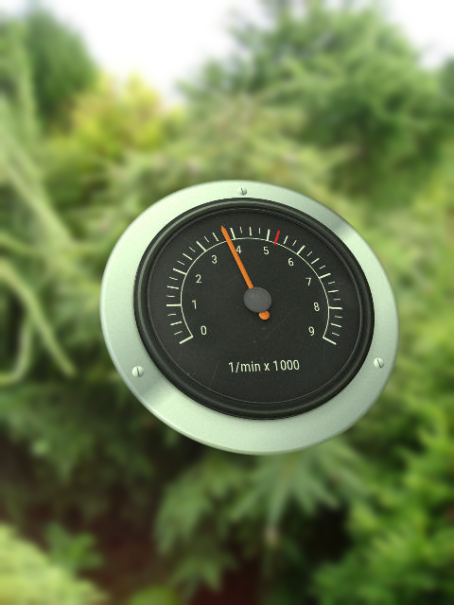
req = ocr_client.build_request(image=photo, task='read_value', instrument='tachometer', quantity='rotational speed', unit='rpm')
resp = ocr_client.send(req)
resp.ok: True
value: 3750 rpm
